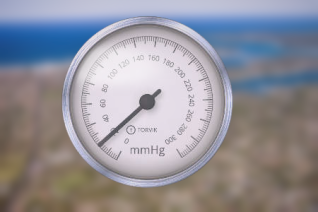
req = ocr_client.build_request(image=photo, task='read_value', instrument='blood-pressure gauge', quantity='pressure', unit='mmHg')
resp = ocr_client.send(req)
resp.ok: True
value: 20 mmHg
